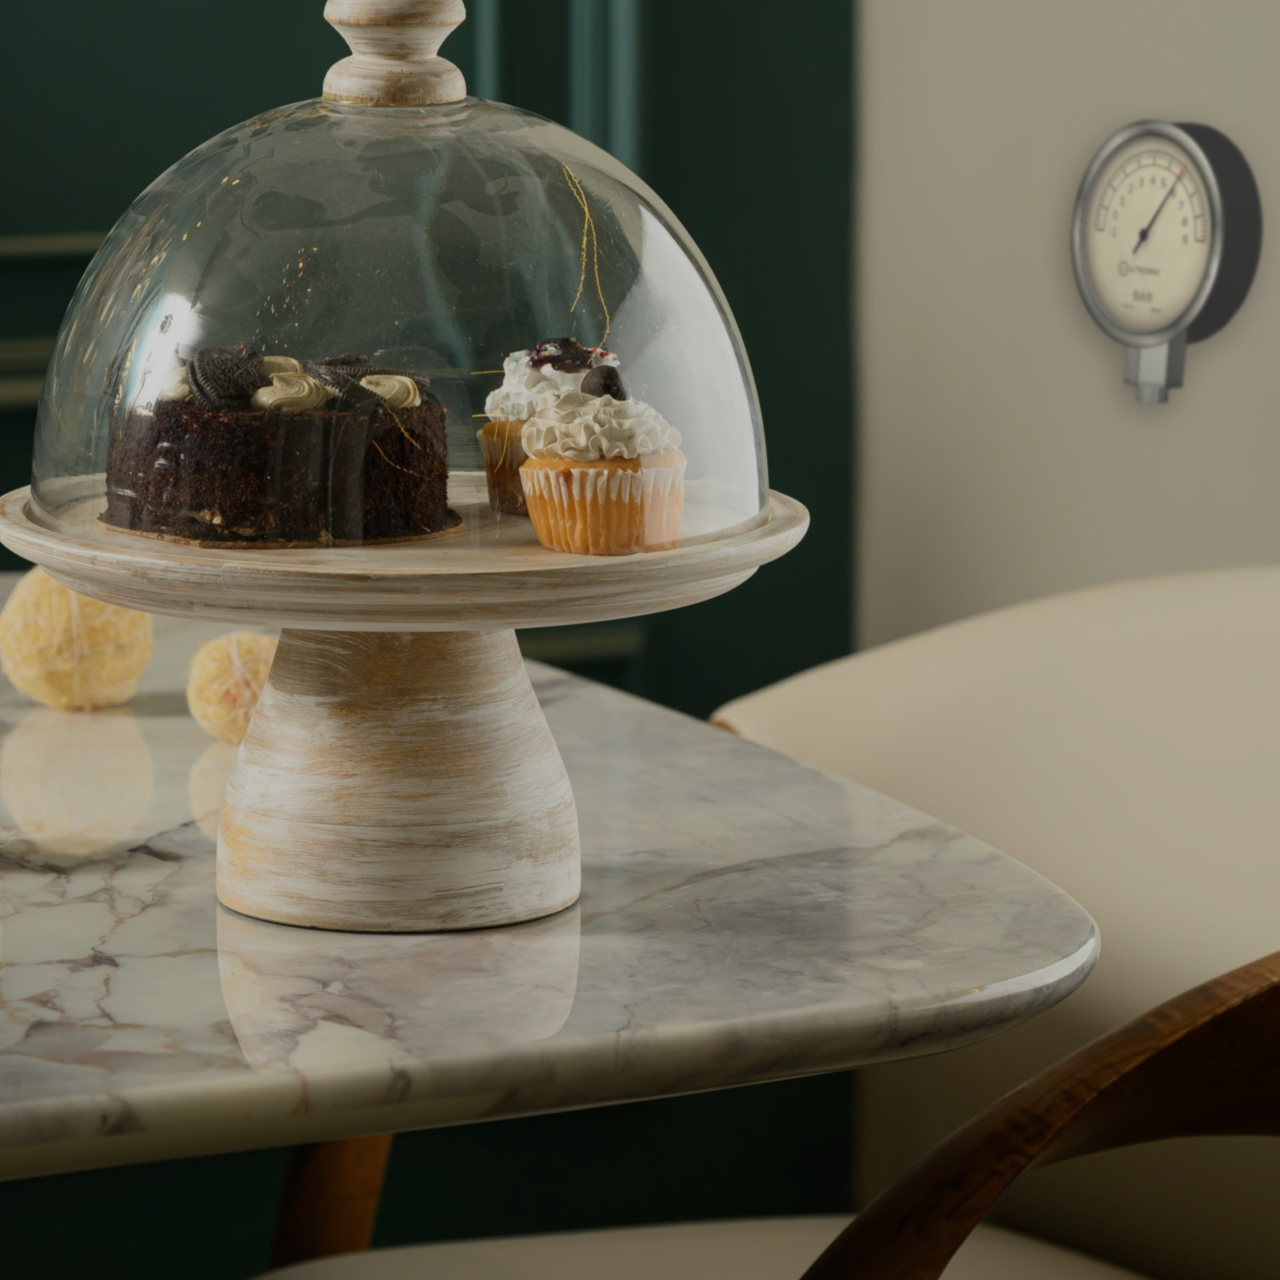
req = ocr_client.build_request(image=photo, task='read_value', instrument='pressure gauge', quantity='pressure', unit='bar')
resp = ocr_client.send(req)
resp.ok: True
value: 6 bar
